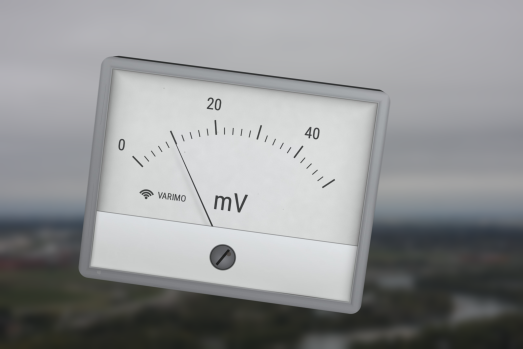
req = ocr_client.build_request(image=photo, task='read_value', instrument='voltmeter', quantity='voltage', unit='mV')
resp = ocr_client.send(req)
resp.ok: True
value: 10 mV
